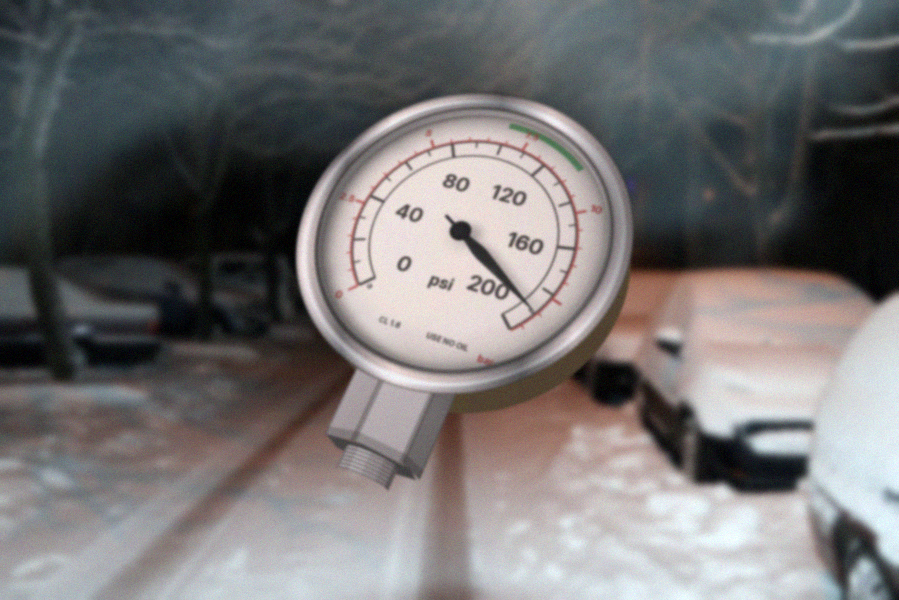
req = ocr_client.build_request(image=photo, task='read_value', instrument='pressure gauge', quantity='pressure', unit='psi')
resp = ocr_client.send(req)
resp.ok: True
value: 190 psi
